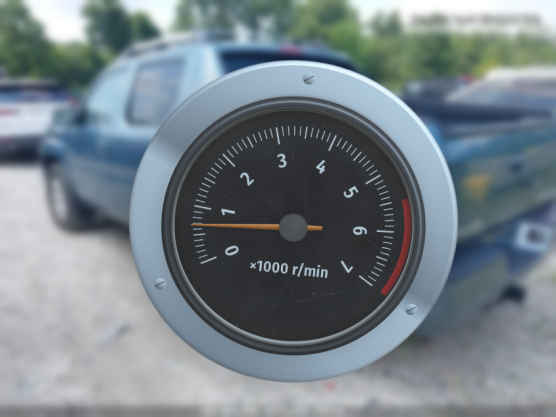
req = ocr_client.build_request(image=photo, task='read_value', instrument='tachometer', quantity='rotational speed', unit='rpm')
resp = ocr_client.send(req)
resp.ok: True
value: 700 rpm
